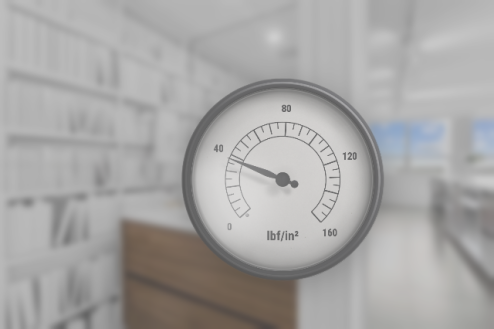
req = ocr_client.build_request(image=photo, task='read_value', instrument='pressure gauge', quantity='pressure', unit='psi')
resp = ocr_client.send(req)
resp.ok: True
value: 37.5 psi
